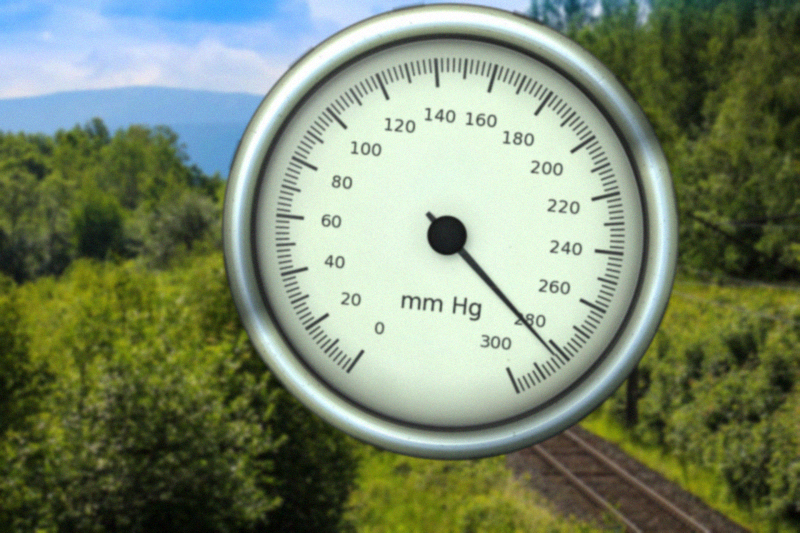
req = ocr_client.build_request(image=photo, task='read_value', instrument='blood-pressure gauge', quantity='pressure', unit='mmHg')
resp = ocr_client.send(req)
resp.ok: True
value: 282 mmHg
